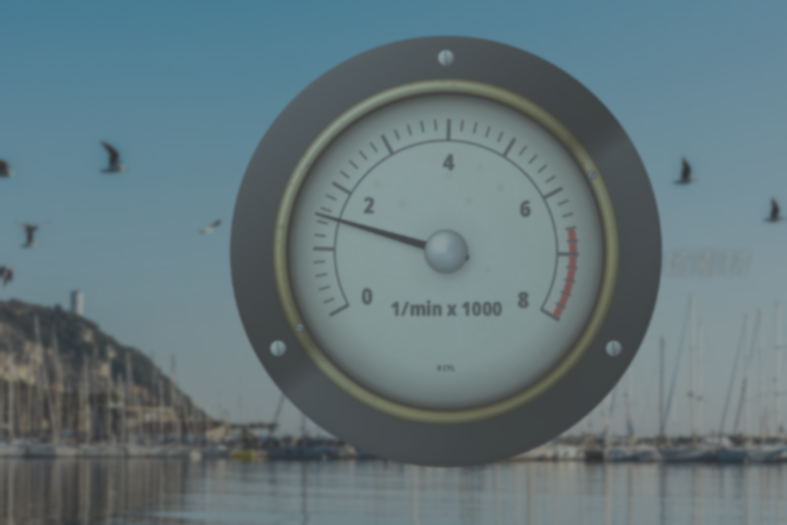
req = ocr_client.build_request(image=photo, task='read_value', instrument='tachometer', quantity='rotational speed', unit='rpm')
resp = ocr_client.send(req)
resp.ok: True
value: 1500 rpm
